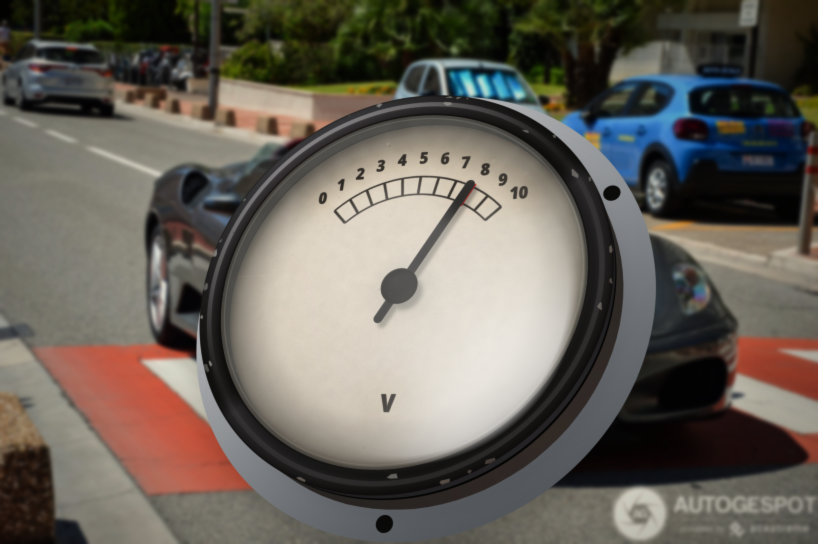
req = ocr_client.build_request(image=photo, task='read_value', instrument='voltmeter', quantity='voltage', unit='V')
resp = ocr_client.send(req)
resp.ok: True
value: 8 V
